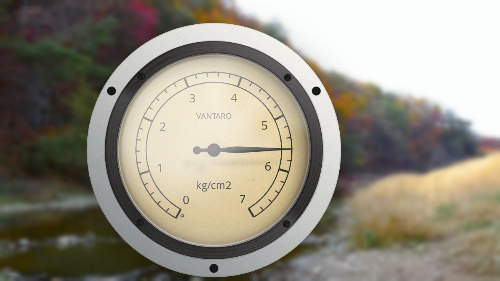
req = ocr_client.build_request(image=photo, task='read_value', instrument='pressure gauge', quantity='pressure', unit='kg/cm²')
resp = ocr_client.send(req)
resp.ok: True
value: 5.6 kg/cm²
